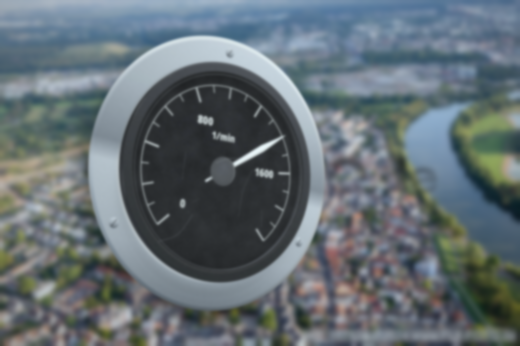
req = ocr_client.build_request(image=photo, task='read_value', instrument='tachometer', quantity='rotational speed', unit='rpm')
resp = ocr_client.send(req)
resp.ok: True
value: 1400 rpm
